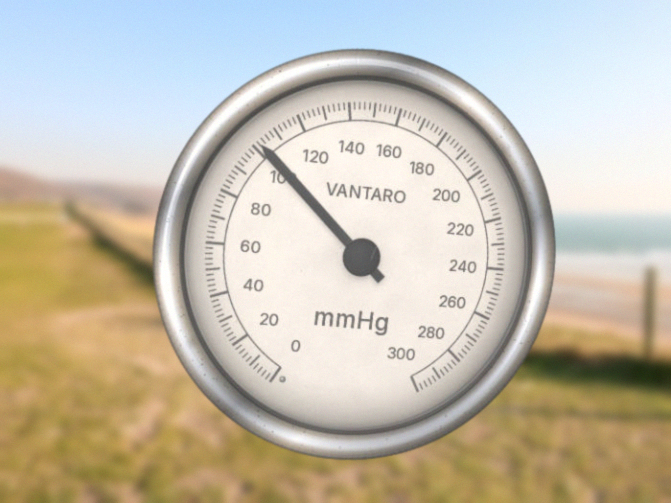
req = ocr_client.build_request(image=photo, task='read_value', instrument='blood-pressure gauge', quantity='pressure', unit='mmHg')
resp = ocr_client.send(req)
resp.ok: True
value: 102 mmHg
